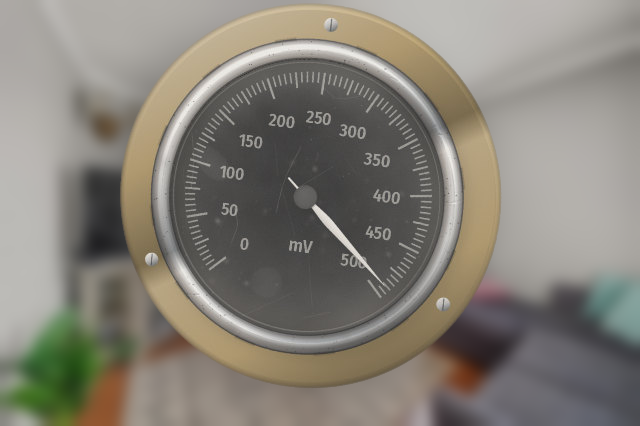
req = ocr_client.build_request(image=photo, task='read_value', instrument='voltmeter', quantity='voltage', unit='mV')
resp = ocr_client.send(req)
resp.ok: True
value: 490 mV
